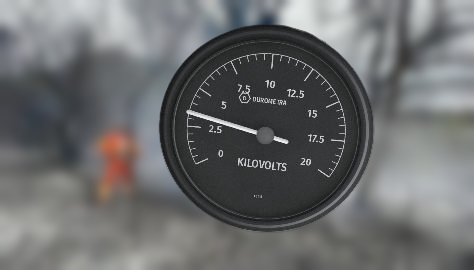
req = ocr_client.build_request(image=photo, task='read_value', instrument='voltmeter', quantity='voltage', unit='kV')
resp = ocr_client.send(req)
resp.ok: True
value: 3.5 kV
